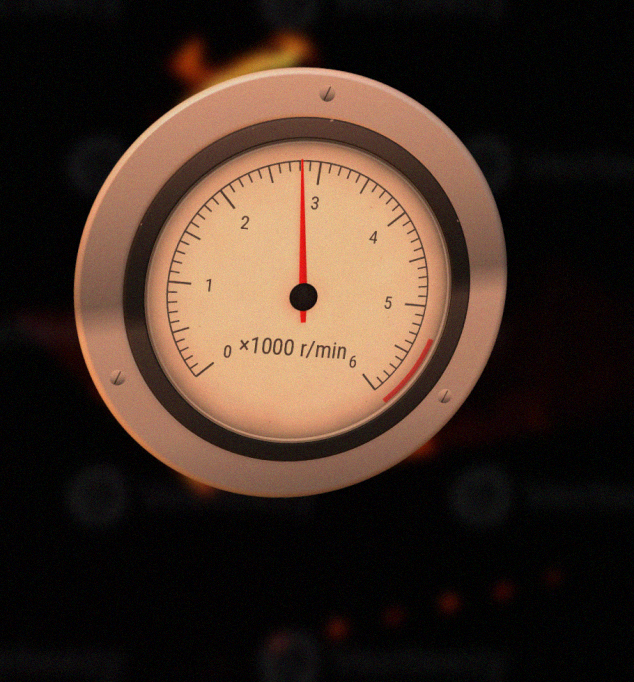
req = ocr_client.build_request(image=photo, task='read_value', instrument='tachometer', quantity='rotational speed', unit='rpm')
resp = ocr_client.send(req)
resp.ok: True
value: 2800 rpm
